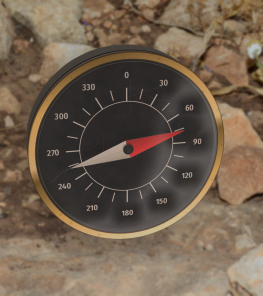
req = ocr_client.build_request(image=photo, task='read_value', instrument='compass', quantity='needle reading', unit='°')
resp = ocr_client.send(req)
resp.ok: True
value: 75 °
